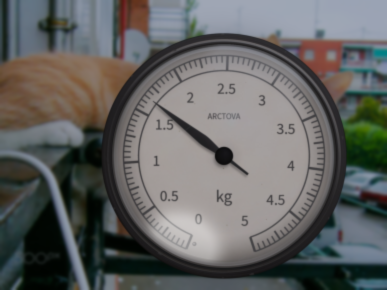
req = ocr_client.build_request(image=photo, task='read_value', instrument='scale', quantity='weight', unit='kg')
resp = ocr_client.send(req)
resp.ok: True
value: 1.65 kg
